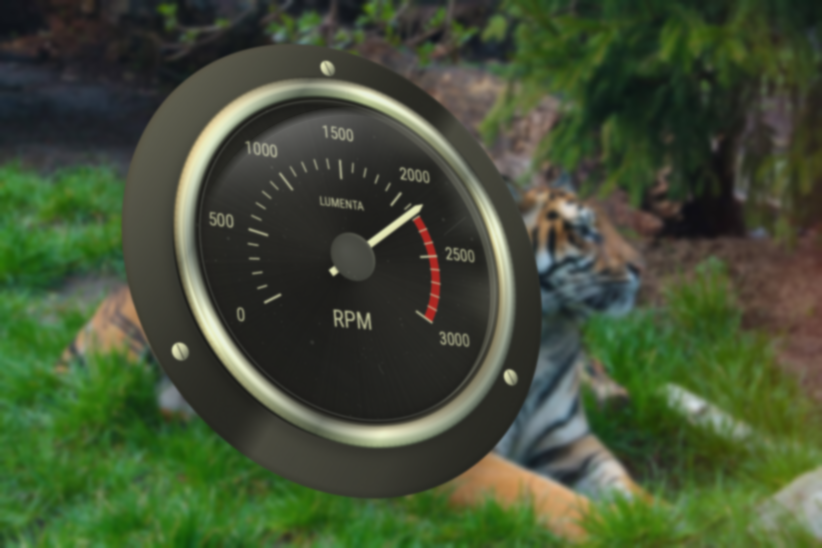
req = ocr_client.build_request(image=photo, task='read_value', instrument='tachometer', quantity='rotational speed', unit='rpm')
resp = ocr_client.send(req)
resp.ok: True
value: 2150 rpm
